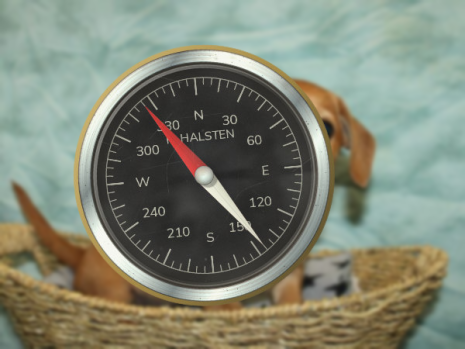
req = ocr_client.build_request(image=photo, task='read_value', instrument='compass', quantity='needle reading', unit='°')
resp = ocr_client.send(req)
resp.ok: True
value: 325 °
